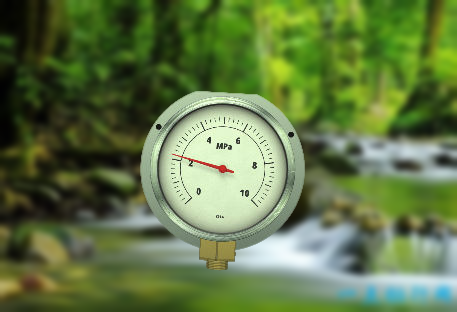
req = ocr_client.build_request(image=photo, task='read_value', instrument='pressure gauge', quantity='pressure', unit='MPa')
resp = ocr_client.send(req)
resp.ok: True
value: 2.2 MPa
